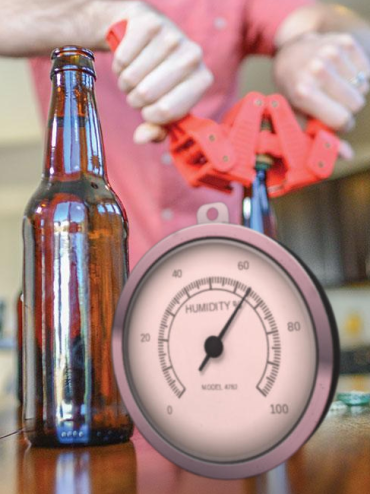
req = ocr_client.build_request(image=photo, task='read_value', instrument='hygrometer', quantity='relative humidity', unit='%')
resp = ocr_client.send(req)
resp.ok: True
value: 65 %
